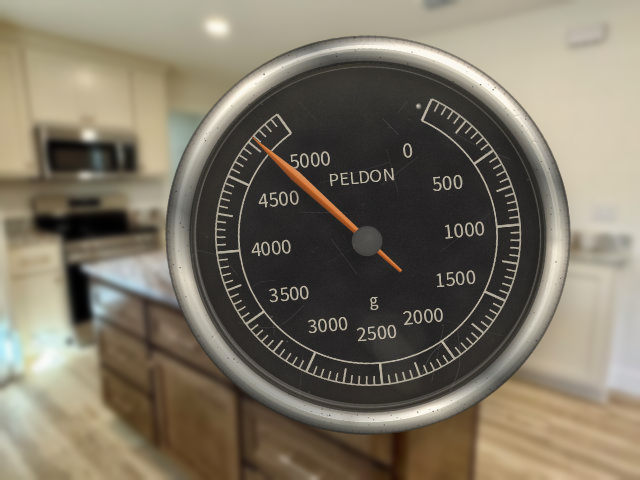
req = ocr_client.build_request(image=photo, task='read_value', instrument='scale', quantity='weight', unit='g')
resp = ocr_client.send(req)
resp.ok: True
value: 4800 g
